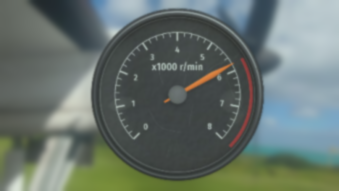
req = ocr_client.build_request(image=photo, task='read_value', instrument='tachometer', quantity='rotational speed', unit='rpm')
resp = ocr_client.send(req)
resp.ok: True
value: 5800 rpm
